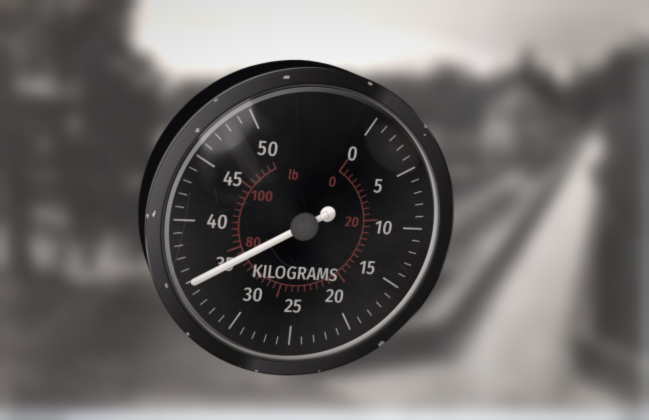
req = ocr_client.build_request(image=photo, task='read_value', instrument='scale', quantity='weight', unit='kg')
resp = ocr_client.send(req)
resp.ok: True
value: 35 kg
